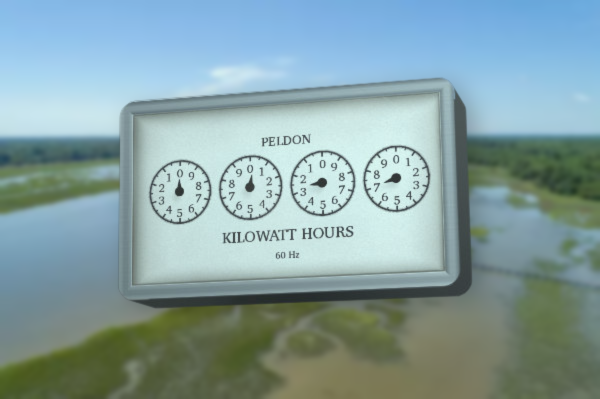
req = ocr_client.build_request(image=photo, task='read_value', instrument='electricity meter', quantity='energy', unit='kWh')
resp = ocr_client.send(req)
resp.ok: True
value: 27 kWh
